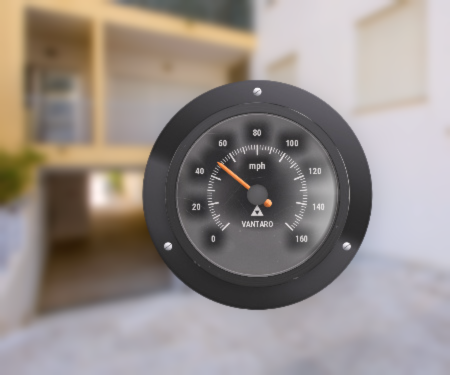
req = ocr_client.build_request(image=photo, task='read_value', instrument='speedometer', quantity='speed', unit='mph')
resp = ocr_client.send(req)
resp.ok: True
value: 50 mph
